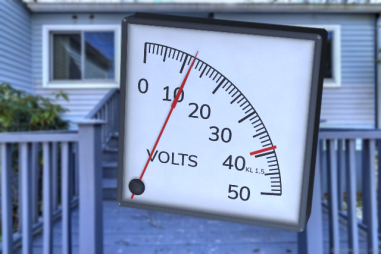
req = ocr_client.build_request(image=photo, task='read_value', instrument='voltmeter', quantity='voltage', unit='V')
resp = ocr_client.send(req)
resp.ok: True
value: 12 V
